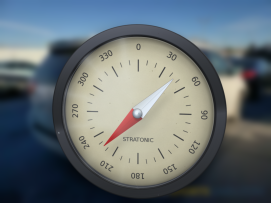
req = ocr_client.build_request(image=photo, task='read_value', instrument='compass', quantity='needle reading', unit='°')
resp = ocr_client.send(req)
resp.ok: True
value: 225 °
